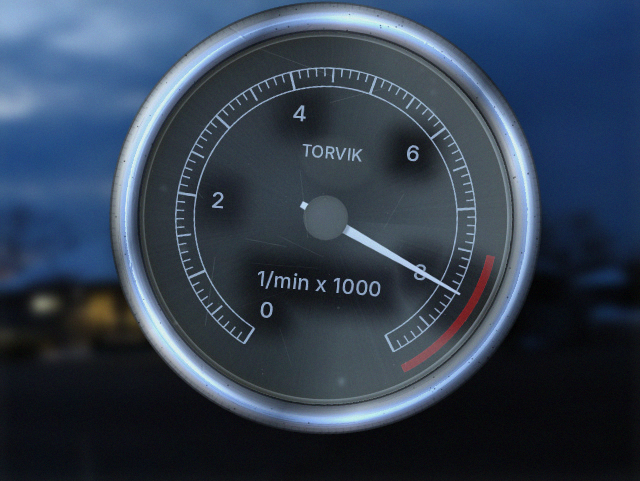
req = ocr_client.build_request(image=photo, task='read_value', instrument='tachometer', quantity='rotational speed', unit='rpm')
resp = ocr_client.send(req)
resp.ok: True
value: 8000 rpm
